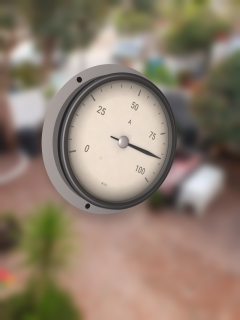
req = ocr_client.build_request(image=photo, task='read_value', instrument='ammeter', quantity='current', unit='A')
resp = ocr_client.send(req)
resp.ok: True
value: 87.5 A
